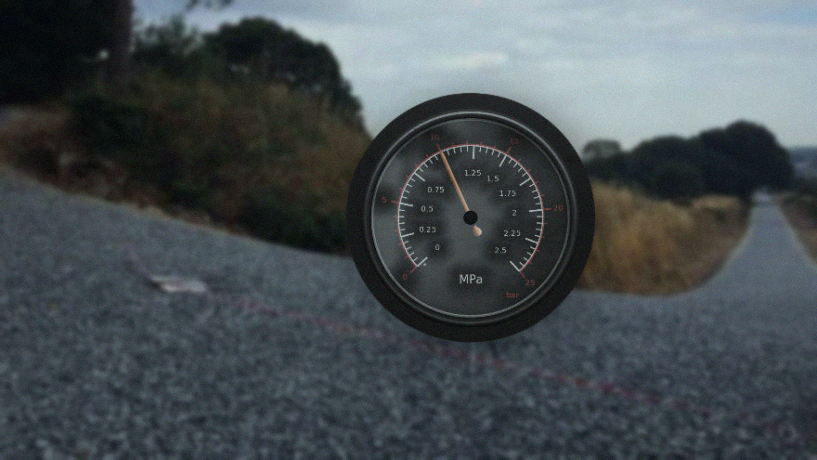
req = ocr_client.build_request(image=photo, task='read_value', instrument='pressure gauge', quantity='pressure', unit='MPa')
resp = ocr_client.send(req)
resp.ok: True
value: 1 MPa
